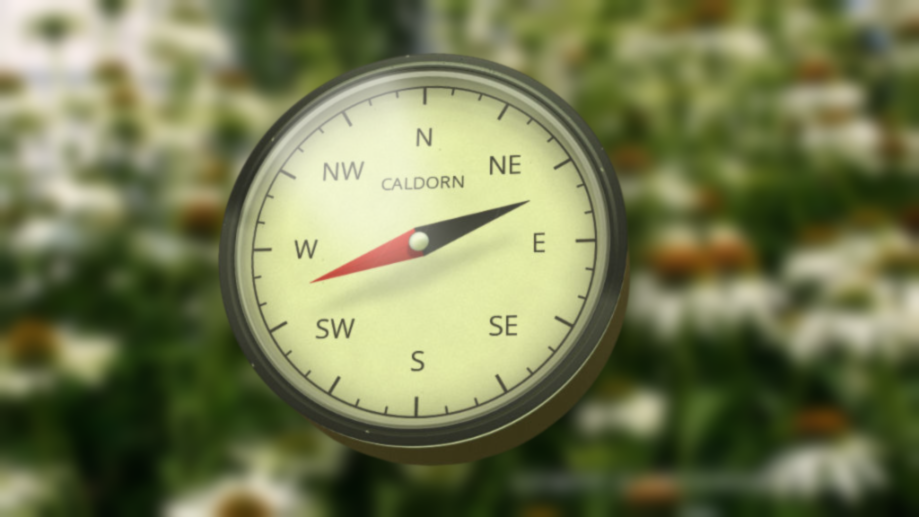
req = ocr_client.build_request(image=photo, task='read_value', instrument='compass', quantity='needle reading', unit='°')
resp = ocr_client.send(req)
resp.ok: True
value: 250 °
